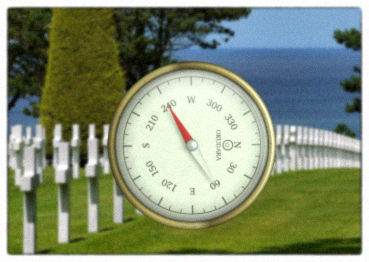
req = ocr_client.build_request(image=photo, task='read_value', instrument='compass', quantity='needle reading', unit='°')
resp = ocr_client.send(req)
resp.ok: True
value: 240 °
